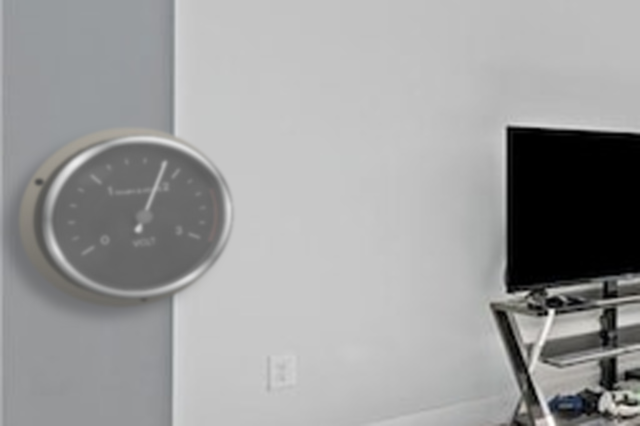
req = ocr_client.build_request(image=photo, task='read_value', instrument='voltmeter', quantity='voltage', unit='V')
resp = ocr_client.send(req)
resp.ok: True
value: 1.8 V
